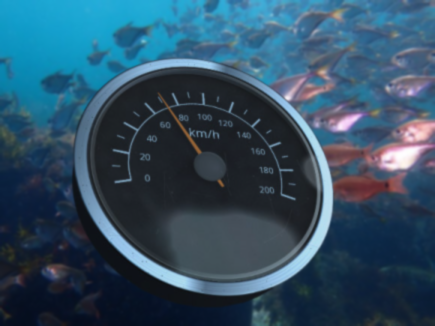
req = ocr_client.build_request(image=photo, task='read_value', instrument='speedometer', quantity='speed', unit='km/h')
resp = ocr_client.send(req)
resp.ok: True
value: 70 km/h
